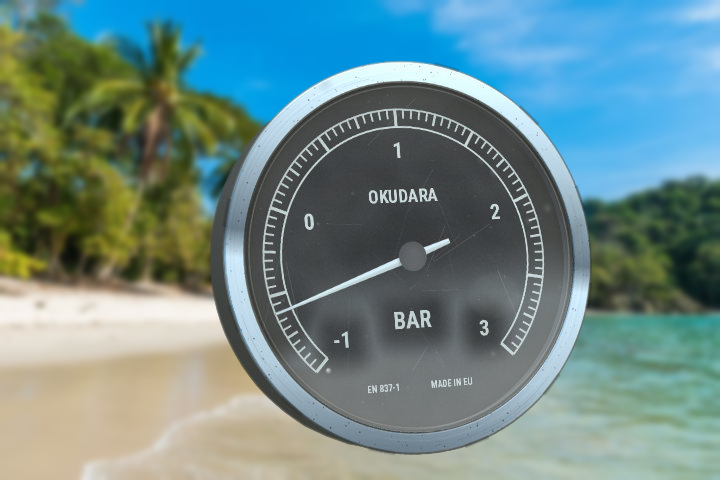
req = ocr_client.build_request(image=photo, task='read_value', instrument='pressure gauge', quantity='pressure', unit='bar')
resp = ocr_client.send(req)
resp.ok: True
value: -0.6 bar
